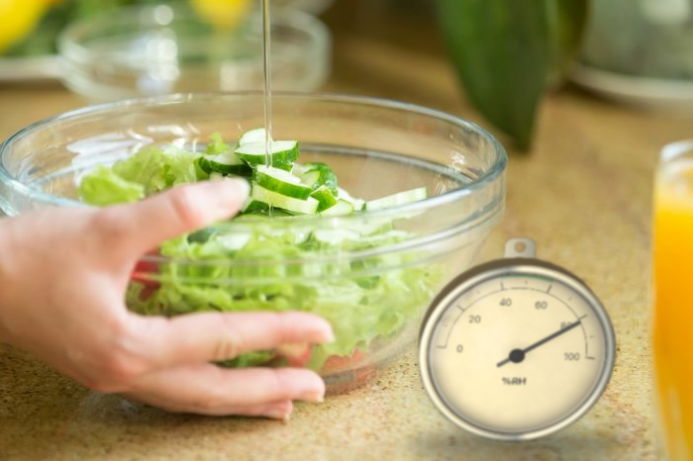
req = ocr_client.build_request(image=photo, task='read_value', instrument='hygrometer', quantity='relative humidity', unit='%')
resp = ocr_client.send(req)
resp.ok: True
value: 80 %
